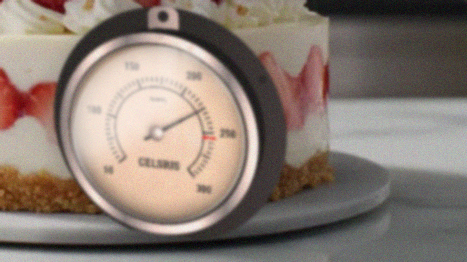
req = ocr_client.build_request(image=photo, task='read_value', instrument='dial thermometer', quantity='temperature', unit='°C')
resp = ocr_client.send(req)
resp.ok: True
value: 225 °C
